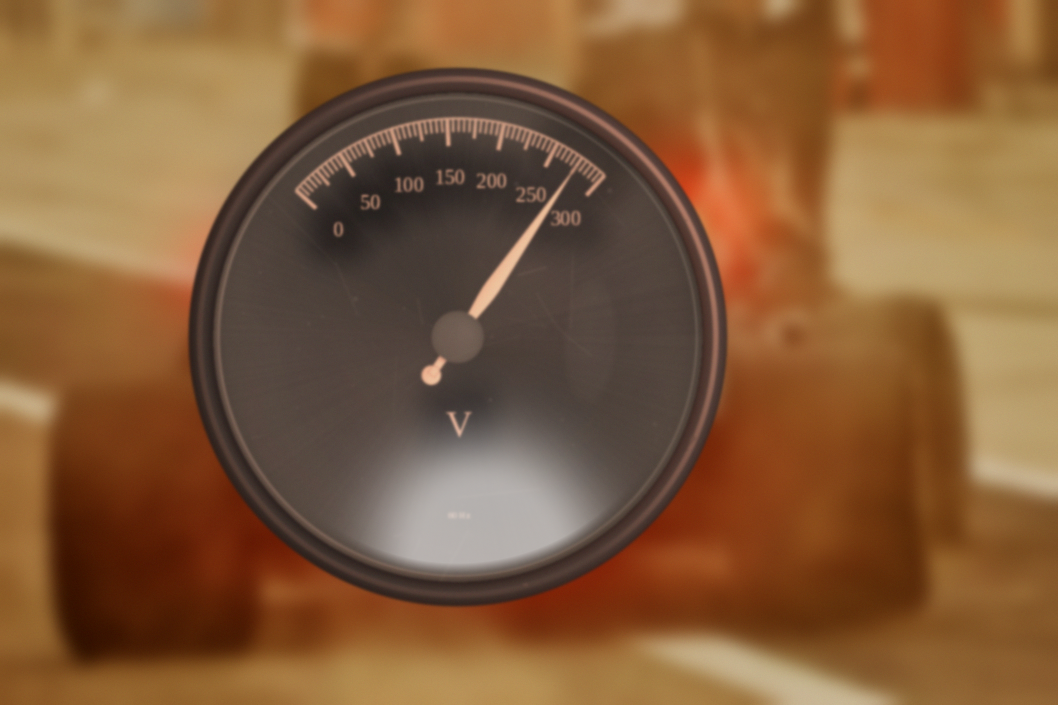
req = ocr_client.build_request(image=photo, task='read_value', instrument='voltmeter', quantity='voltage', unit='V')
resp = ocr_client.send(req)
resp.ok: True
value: 275 V
